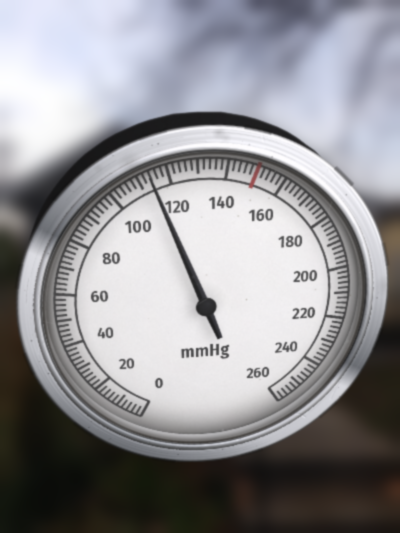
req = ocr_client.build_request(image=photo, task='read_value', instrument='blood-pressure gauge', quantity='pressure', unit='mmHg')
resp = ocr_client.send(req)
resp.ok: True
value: 114 mmHg
